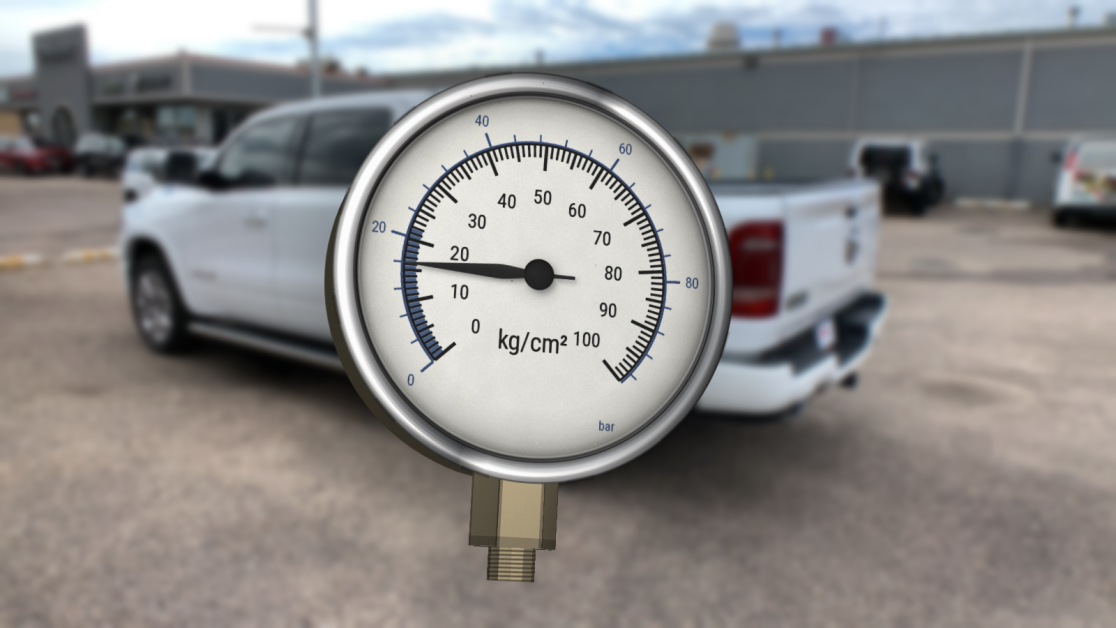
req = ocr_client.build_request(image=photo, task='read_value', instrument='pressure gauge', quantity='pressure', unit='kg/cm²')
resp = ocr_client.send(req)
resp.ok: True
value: 16 kg/cm²
